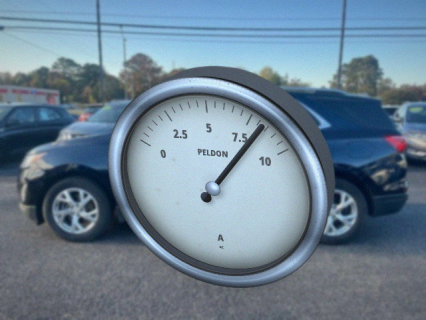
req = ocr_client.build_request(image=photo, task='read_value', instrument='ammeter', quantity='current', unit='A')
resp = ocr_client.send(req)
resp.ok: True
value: 8.25 A
